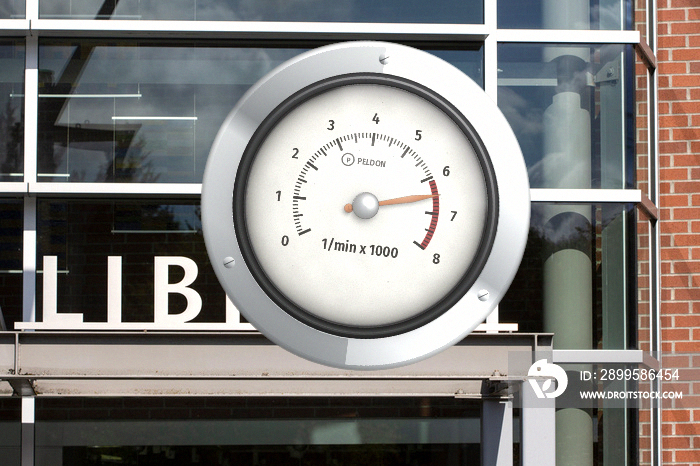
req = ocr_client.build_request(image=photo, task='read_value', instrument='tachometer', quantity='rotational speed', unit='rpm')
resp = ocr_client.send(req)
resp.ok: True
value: 6500 rpm
